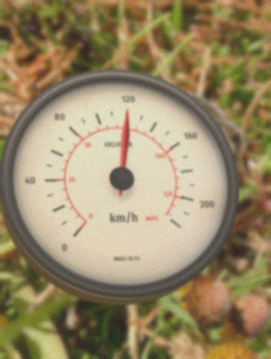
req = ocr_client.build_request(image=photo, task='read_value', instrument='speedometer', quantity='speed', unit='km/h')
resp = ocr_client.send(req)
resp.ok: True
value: 120 km/h
